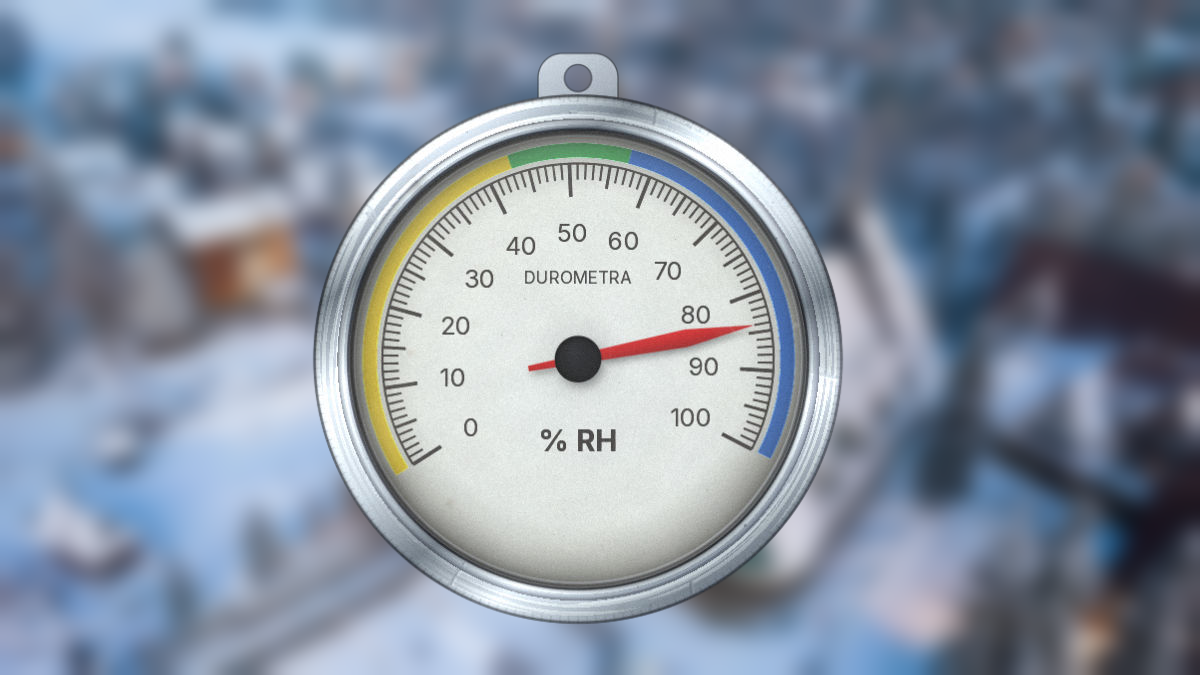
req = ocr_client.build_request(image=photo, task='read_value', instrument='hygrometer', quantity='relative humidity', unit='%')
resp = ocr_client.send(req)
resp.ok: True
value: 84 %
